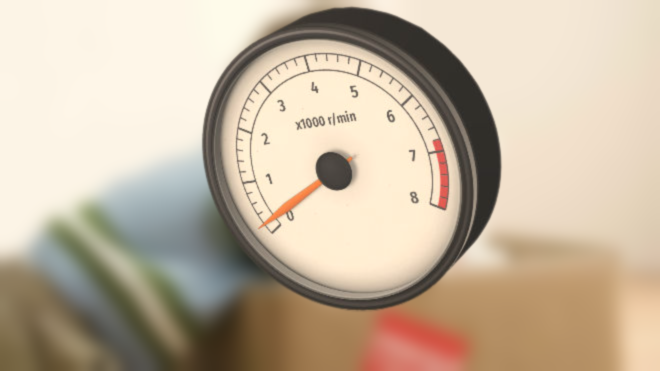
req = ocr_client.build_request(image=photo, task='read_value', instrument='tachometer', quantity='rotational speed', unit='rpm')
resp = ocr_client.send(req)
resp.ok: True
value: 200 rpm
